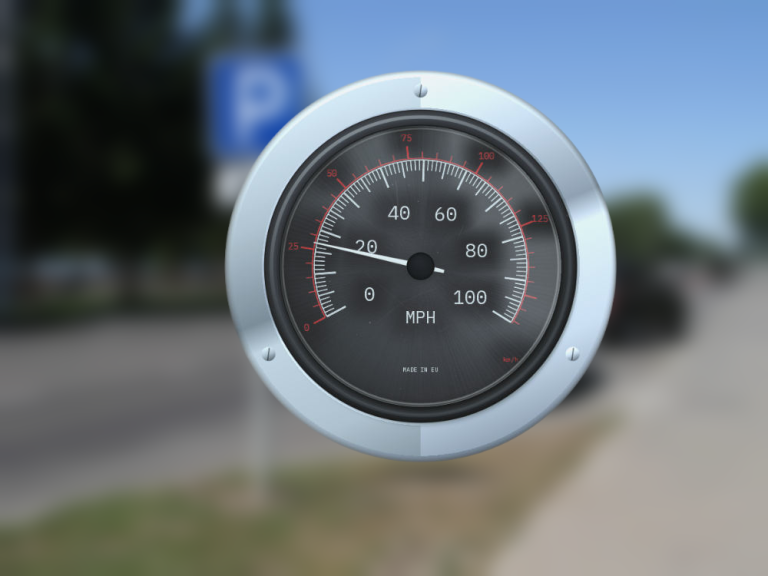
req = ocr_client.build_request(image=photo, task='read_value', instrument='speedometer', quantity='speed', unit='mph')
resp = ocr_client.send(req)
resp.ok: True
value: 17 mph
